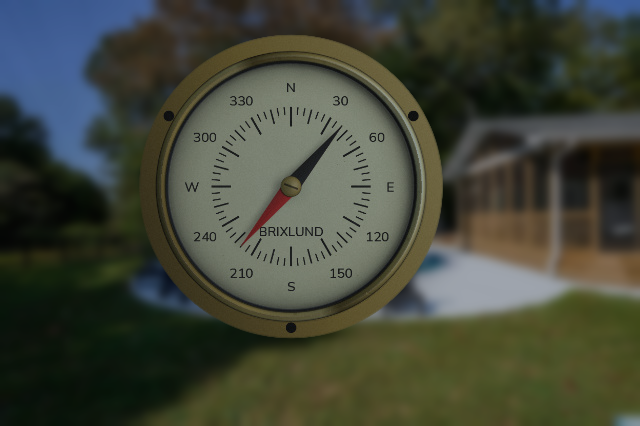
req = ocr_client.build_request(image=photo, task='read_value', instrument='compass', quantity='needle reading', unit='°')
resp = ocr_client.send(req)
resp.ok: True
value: 220 °
